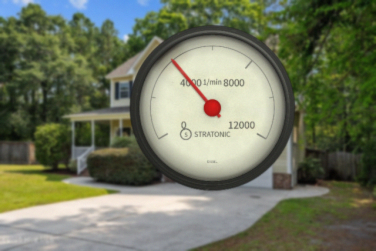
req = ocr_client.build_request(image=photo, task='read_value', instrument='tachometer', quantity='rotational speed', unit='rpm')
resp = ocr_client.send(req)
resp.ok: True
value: 4000 rpm
